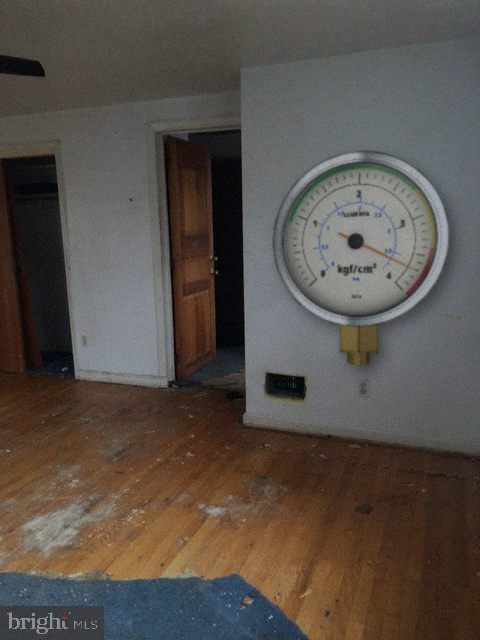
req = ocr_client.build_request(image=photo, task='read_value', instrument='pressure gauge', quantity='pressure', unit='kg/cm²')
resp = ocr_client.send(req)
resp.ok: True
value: 3.7 kg/cm²
